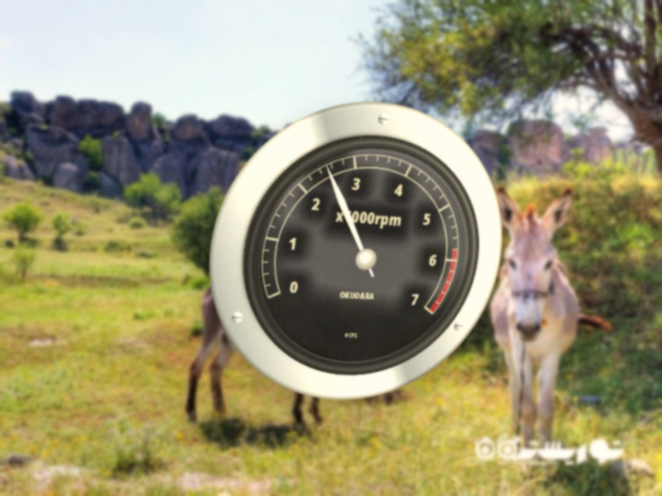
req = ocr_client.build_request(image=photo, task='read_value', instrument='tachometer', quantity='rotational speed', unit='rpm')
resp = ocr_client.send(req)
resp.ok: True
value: 2500 rpm
